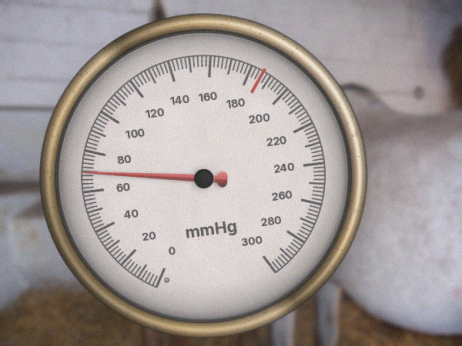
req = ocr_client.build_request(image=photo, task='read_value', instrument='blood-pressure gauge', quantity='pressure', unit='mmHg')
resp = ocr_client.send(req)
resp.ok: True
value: 70 mmHg
